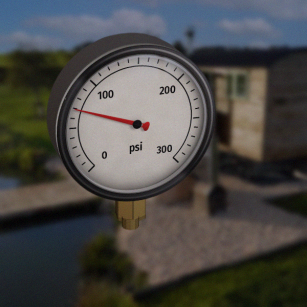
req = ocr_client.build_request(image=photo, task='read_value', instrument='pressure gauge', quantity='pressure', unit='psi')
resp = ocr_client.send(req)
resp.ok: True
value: 70 psi
